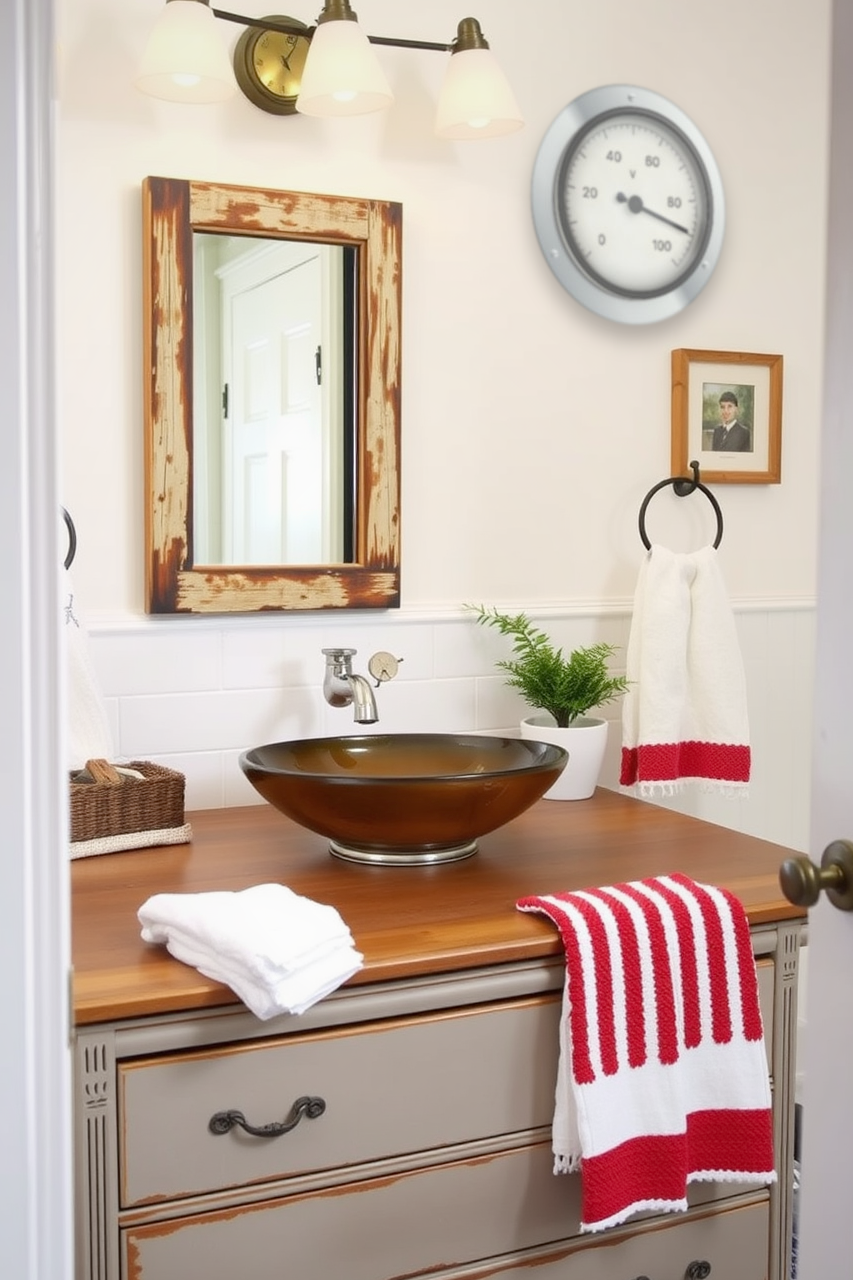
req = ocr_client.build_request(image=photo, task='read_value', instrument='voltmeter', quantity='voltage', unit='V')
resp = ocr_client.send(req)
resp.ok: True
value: 90 V
